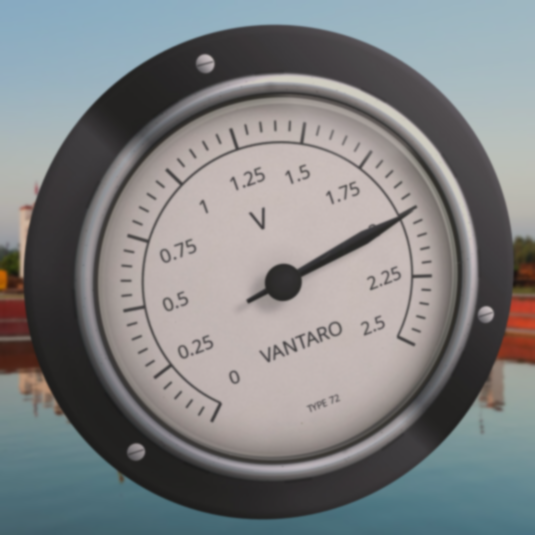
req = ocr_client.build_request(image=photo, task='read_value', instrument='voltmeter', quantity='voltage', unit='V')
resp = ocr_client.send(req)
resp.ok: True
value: 2 V
